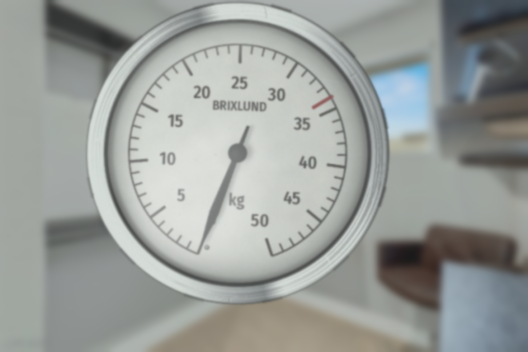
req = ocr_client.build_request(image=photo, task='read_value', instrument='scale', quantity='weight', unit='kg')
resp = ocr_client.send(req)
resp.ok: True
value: 0 kg
